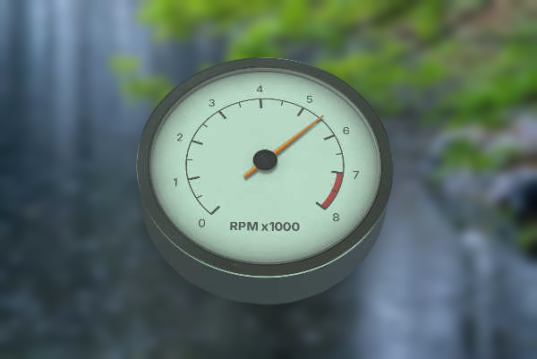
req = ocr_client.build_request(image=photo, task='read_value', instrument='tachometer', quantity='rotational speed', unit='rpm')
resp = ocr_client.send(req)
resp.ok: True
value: 5500 rpm
